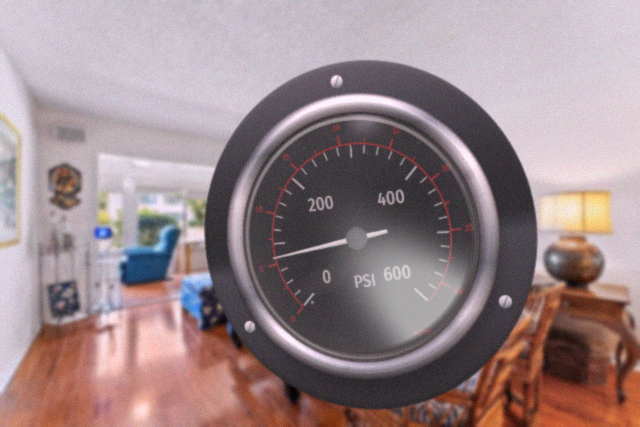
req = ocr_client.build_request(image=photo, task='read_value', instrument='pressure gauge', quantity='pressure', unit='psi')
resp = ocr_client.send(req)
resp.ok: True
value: 80 psi
